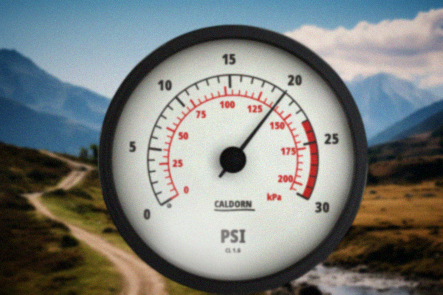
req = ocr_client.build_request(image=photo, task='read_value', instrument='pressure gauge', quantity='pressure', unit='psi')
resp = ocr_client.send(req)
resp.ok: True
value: 20 psi
